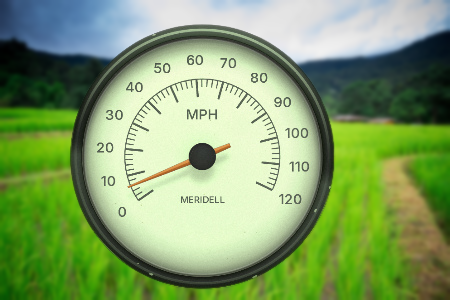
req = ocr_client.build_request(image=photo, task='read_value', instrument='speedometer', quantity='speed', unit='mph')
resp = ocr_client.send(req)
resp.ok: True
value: 6 mph
